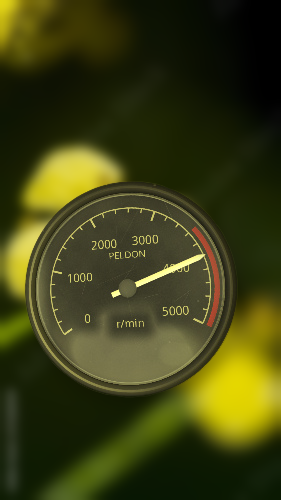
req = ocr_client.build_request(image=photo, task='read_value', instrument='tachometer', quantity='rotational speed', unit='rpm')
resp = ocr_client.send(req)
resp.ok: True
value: 4000 rpm
